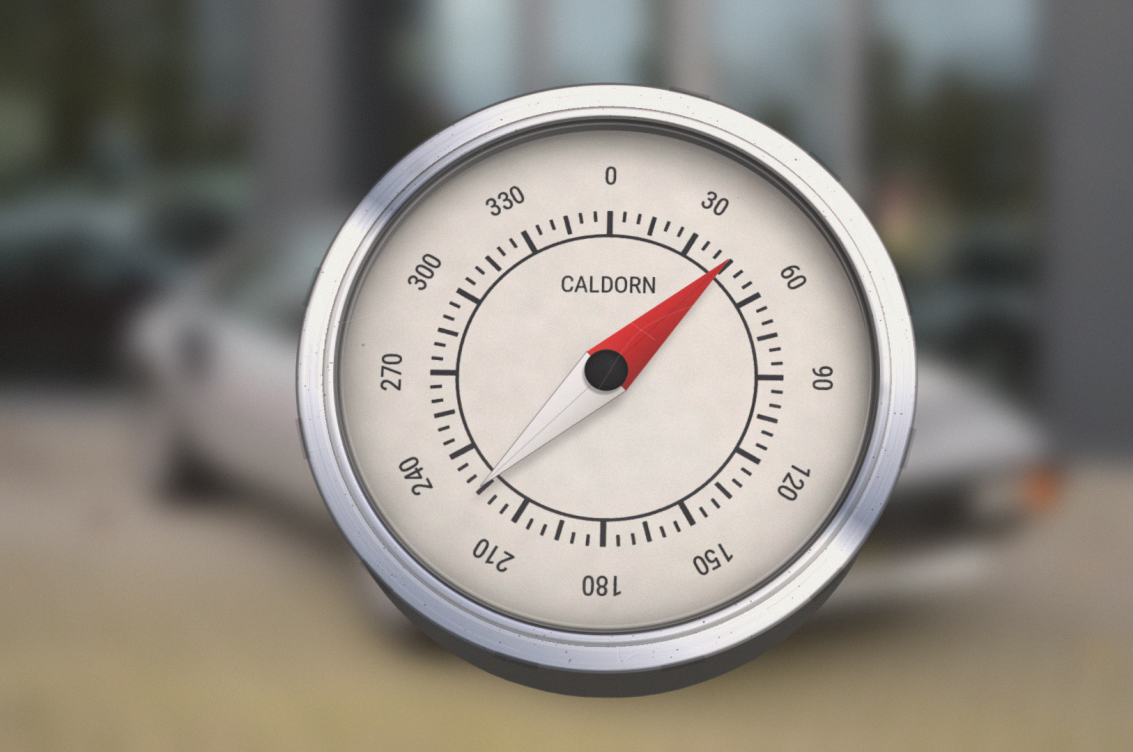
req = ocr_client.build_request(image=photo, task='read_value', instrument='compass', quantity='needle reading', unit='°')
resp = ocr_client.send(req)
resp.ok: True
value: 45 °
